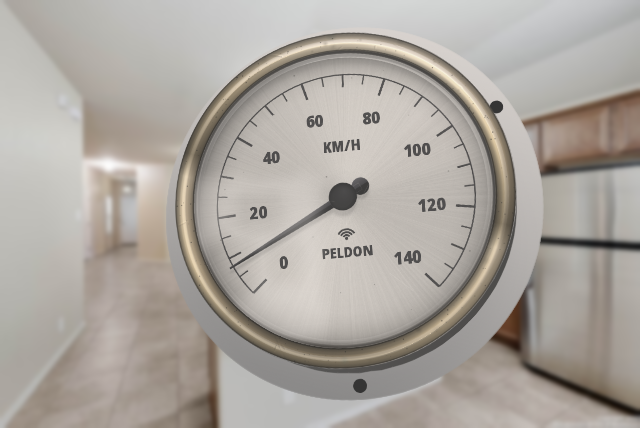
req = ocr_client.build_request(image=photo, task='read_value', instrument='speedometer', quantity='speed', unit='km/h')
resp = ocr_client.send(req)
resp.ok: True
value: 7.5 km/h
